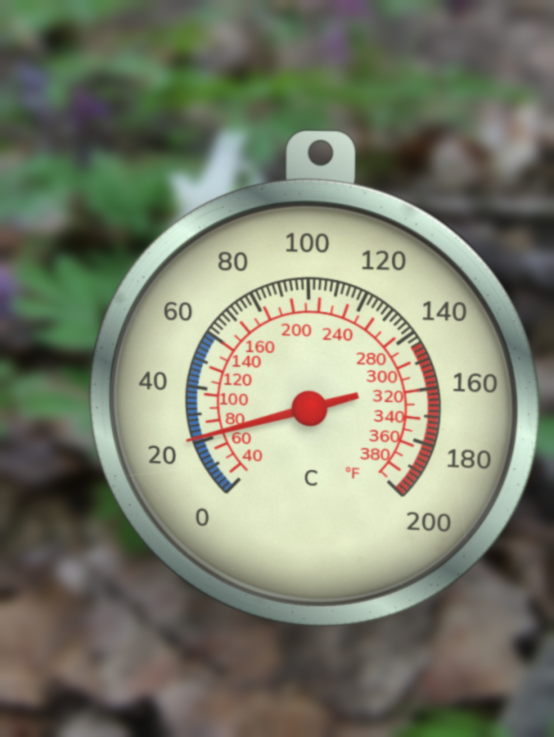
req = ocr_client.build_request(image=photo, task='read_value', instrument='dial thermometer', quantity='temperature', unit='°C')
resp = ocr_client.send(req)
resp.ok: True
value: 22 °C
